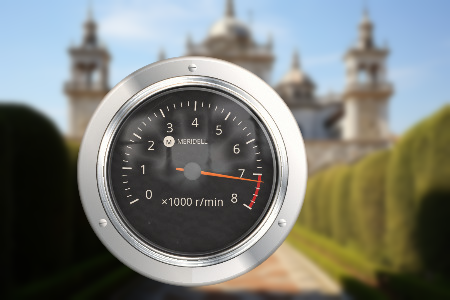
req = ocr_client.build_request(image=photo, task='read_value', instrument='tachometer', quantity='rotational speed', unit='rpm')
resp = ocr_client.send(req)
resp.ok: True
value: 7200 rpm
